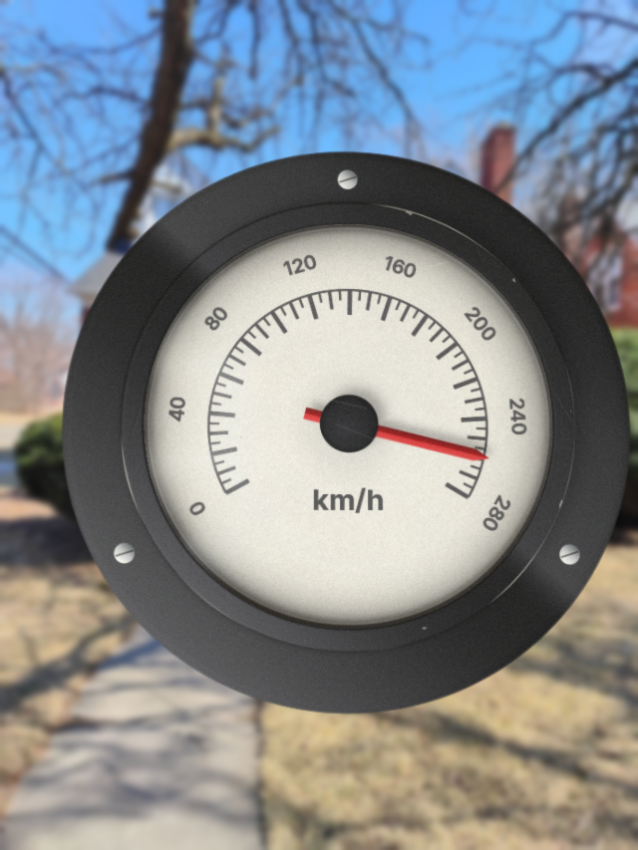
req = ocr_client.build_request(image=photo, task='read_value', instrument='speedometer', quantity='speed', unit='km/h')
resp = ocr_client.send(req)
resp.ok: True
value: 260 km/h
